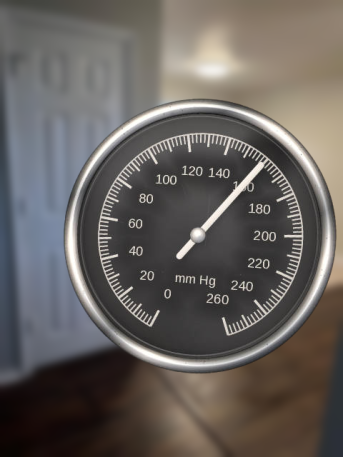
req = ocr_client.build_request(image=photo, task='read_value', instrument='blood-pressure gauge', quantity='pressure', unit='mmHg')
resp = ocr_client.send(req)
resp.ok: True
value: 160 mmHg
